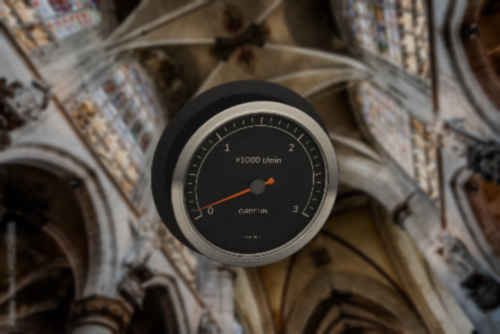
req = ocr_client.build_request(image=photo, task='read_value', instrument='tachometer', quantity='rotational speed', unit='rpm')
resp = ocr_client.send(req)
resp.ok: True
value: 100 rpm
